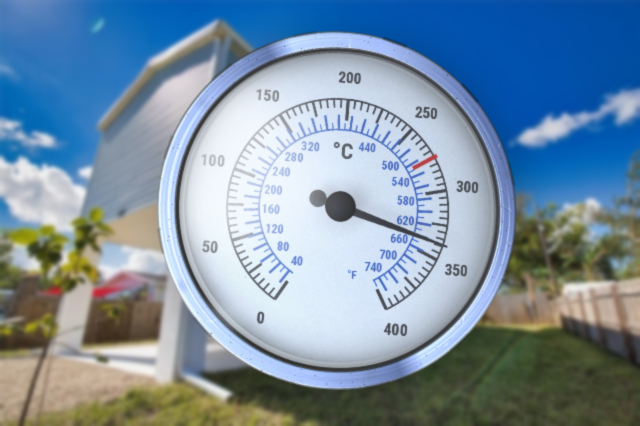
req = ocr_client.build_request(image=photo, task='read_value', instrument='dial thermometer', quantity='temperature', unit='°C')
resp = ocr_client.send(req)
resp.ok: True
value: 340 °C
